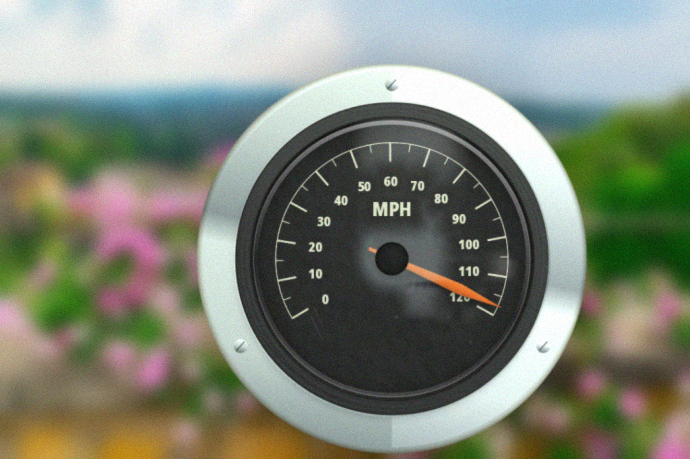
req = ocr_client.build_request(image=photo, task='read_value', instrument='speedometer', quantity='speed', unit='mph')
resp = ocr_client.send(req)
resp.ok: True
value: 117.5 mph
